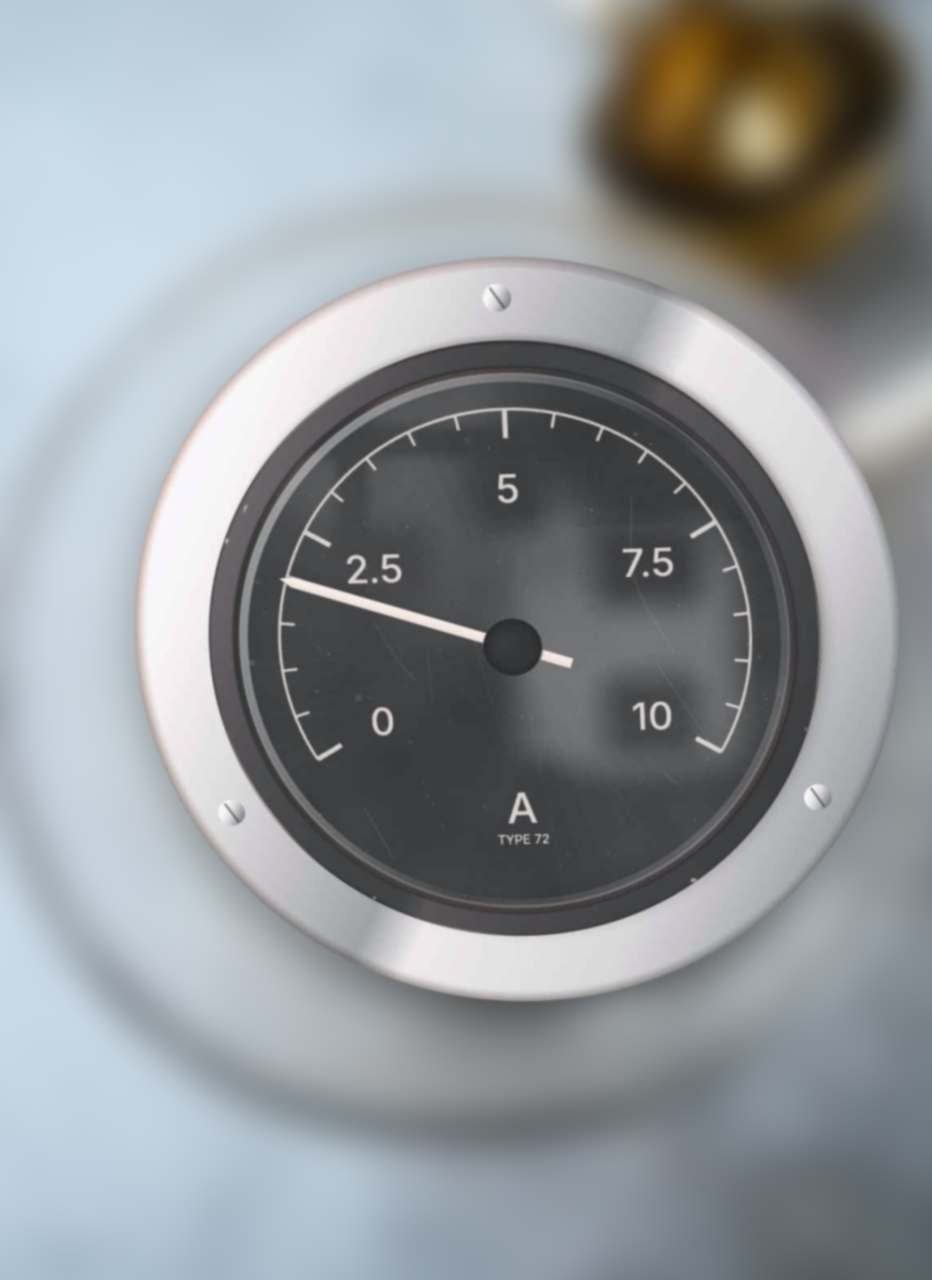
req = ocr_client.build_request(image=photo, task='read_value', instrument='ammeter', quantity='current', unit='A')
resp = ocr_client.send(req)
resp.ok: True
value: 2 A
